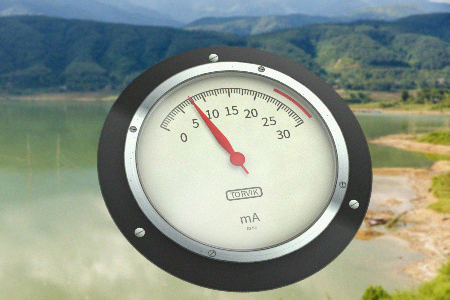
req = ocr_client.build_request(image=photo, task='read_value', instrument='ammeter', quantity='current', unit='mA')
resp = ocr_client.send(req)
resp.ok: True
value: 7.5 mA
